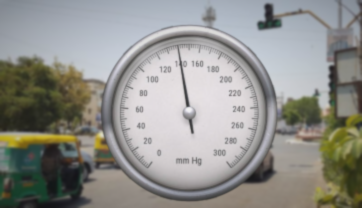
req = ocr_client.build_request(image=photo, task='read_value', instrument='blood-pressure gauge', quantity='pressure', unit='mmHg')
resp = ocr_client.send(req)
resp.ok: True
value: 140 mmHg
